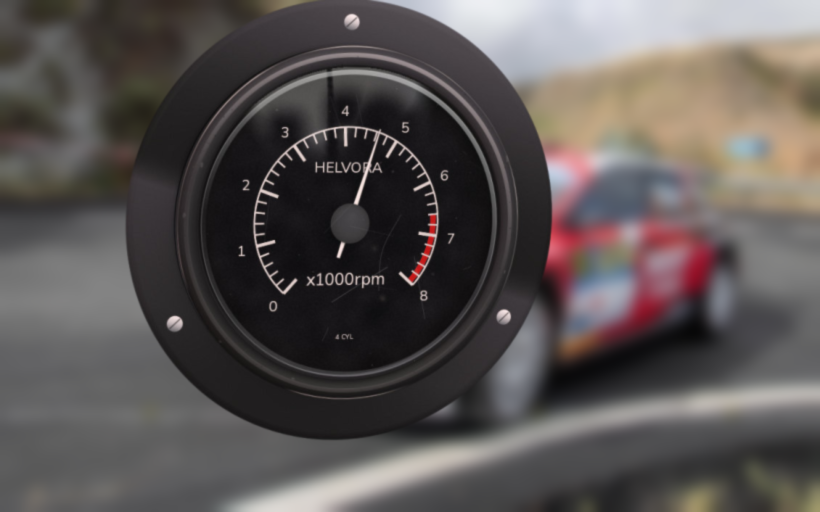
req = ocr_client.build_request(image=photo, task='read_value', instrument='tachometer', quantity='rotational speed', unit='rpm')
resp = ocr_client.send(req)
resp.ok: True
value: 4600 rpm
